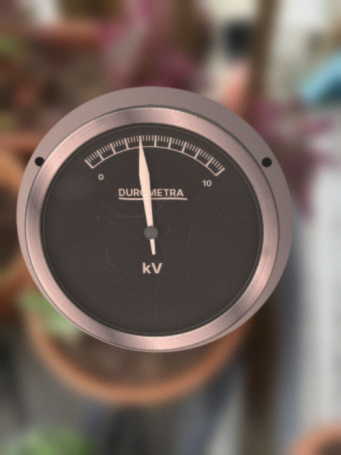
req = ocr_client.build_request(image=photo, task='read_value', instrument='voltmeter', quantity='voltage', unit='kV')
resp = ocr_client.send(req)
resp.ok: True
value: 4 kV
